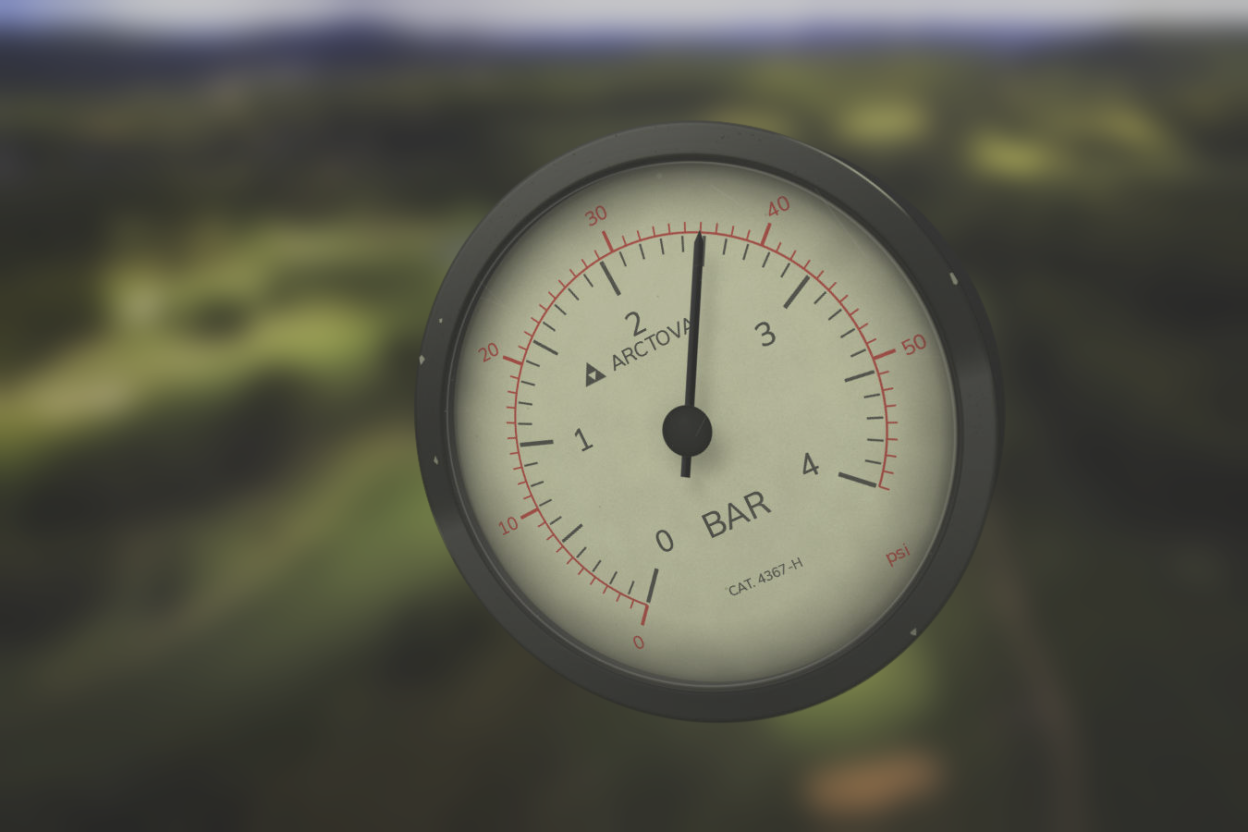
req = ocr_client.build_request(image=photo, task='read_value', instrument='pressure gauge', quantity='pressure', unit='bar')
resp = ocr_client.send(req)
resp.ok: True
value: 2.5 bar
